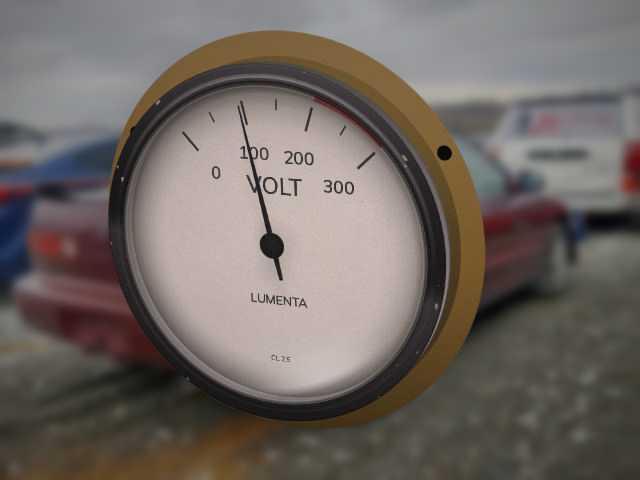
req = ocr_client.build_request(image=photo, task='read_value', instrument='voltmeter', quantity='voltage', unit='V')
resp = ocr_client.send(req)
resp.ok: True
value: 100 V
